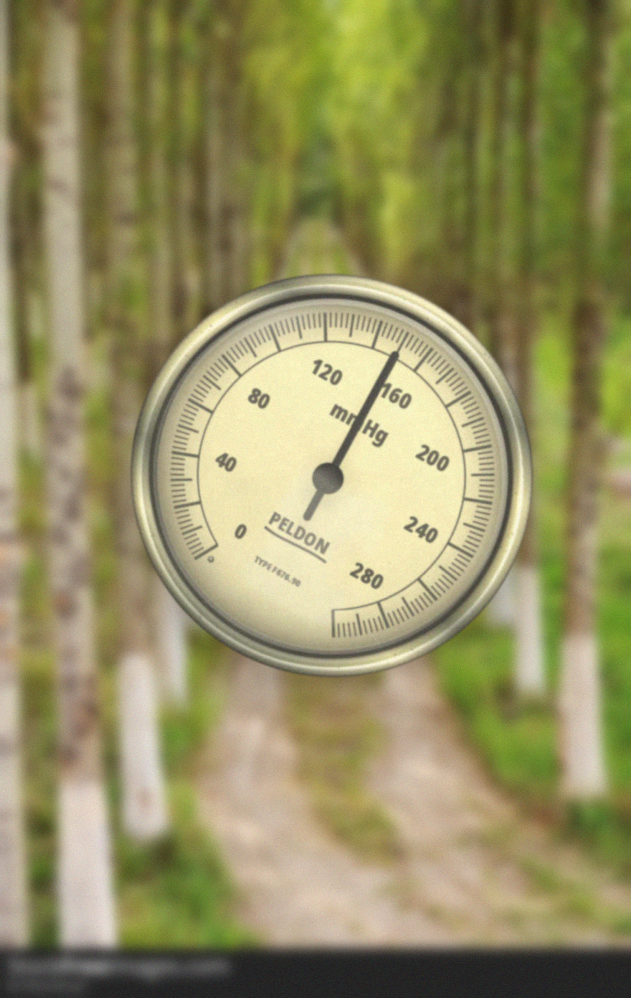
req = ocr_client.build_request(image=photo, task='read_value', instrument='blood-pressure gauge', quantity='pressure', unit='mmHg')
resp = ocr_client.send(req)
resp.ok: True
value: 150 mmHg
